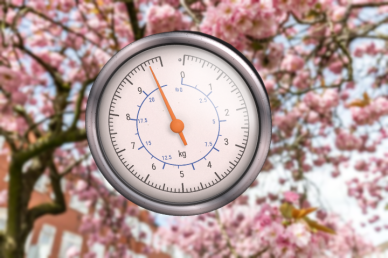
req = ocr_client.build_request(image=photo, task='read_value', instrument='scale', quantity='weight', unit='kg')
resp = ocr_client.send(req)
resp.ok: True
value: 9.7 kg
